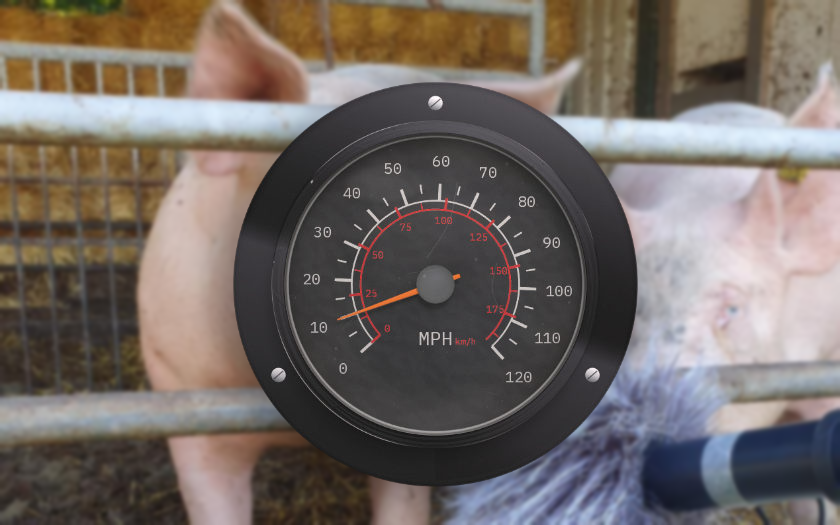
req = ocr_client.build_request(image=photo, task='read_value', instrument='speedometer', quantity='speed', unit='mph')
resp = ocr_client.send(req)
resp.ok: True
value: 10 mph
